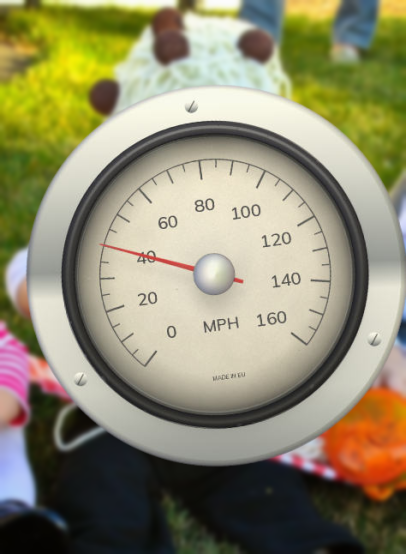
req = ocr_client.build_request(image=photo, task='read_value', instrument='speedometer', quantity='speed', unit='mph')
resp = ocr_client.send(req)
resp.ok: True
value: 40 mph
